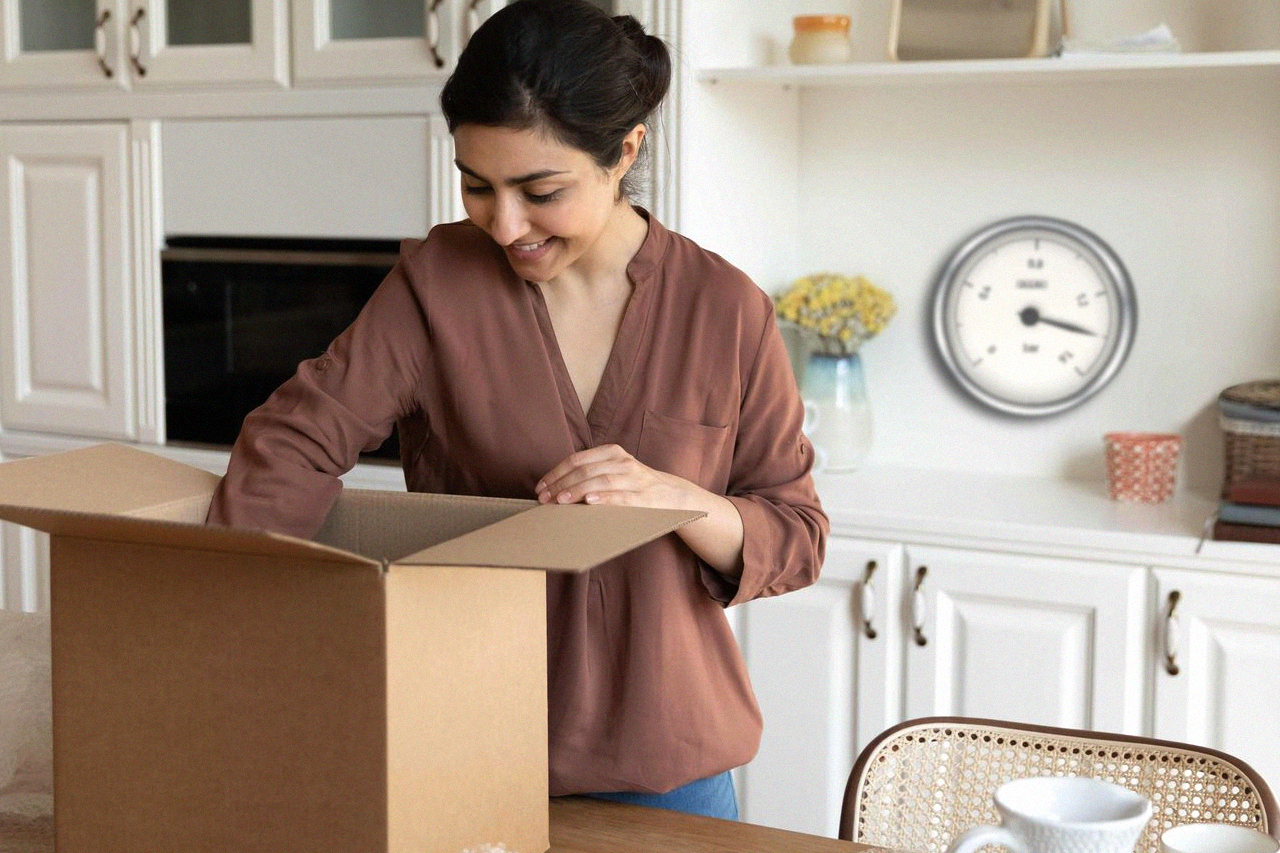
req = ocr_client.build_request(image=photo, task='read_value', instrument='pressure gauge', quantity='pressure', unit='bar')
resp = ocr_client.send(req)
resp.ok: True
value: 1.4 bar
